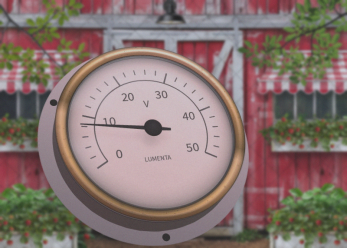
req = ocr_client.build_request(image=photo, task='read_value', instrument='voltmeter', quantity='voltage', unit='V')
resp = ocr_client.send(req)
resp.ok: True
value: 8 V
